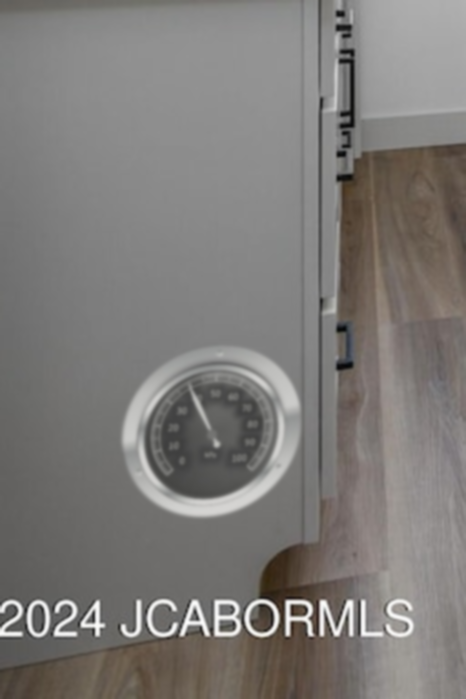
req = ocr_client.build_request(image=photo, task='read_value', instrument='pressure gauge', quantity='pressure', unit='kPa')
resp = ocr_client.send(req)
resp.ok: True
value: 40 kPa
